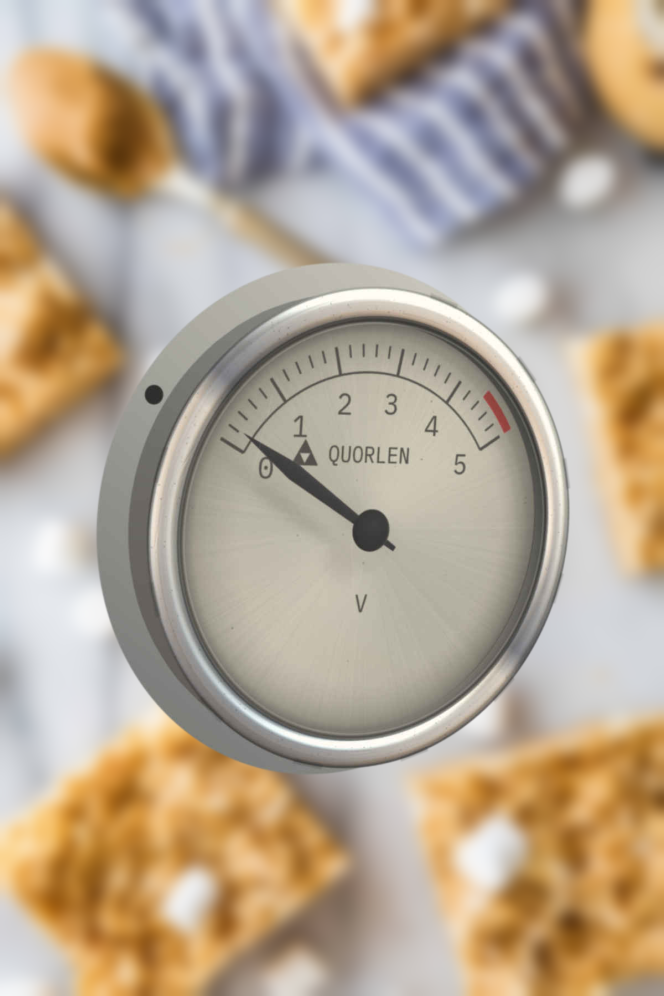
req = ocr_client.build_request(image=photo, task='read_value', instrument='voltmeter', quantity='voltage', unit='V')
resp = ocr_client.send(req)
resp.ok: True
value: 0.2 V
